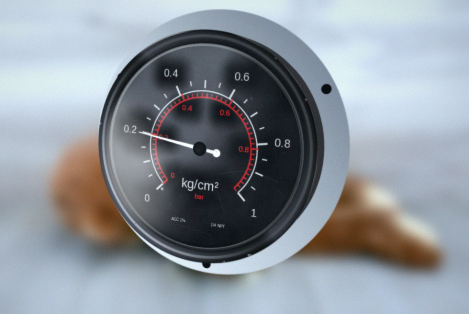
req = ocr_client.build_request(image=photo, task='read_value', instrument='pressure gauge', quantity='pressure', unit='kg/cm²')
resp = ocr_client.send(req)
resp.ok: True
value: 0.2 kg/cm²
